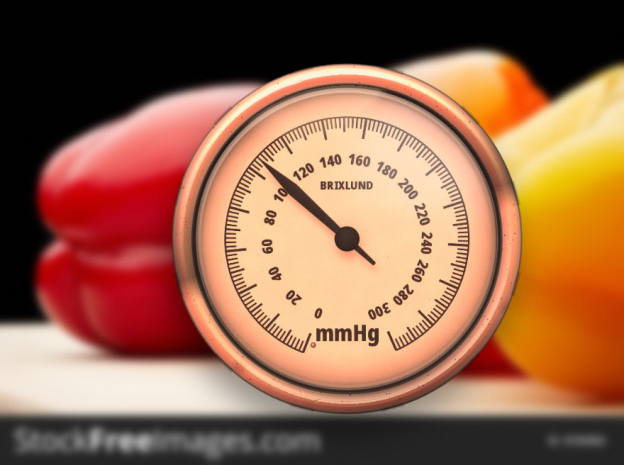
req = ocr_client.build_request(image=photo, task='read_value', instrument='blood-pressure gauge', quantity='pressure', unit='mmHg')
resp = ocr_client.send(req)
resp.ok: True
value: 106 mmHg
